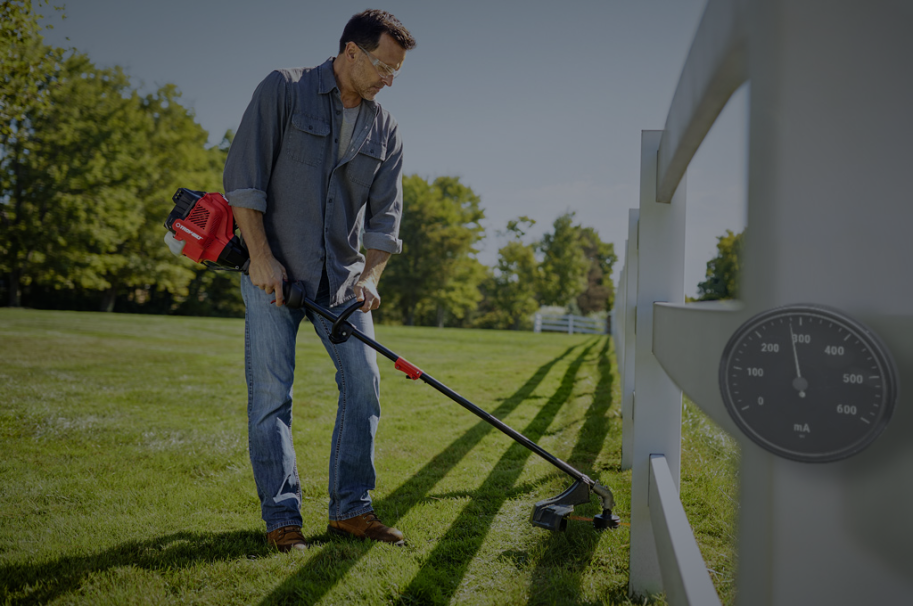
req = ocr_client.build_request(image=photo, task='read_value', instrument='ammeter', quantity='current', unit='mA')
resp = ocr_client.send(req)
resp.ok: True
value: 280 mA
